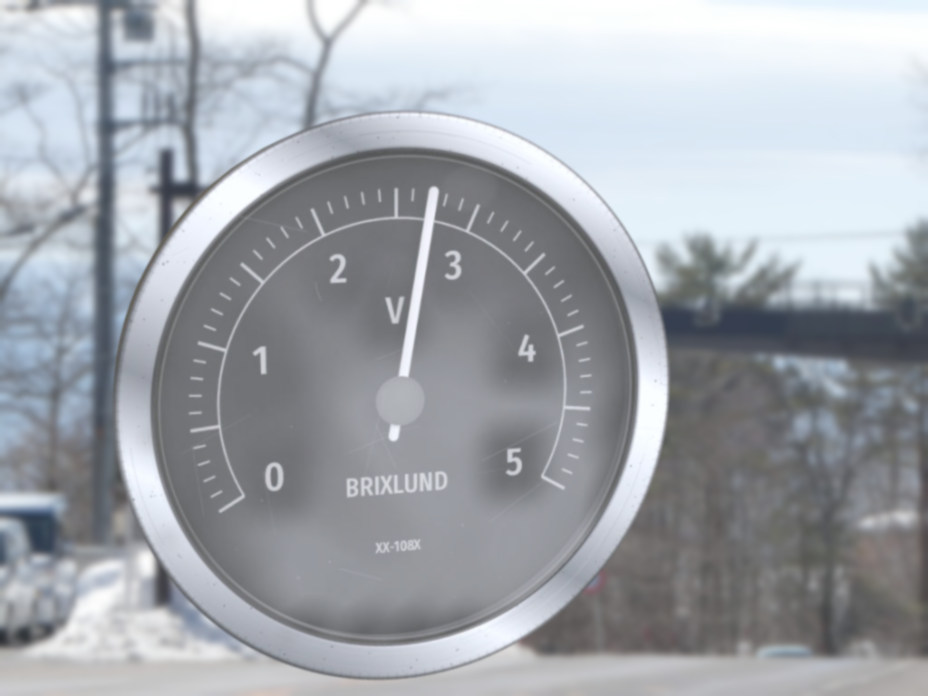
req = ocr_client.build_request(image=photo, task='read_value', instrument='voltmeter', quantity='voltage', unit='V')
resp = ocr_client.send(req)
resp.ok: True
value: 2.7 V
